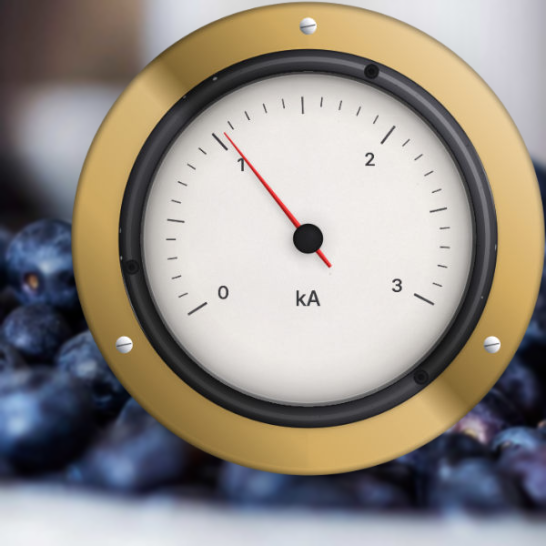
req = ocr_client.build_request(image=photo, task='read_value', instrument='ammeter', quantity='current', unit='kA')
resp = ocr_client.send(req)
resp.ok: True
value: 1.05 kA
